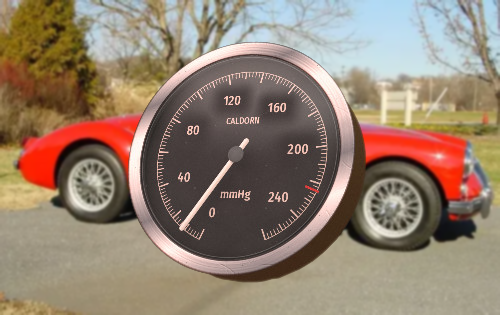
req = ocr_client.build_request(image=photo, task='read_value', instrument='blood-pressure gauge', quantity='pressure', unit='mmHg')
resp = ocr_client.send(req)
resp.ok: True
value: 10 mmHg
